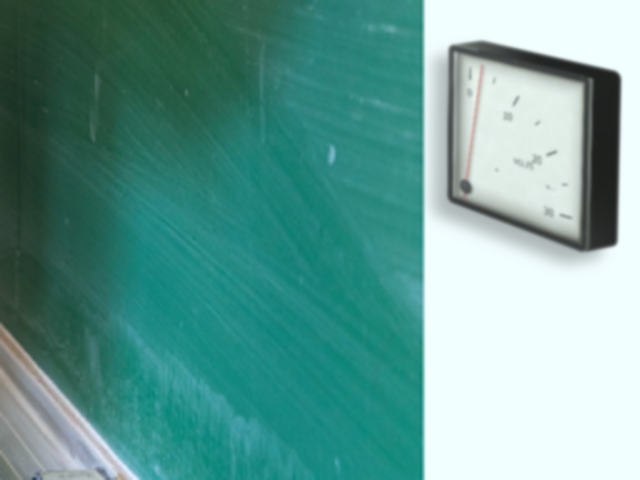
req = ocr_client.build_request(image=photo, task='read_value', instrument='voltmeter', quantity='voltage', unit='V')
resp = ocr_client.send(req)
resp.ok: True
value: 2.5 V
